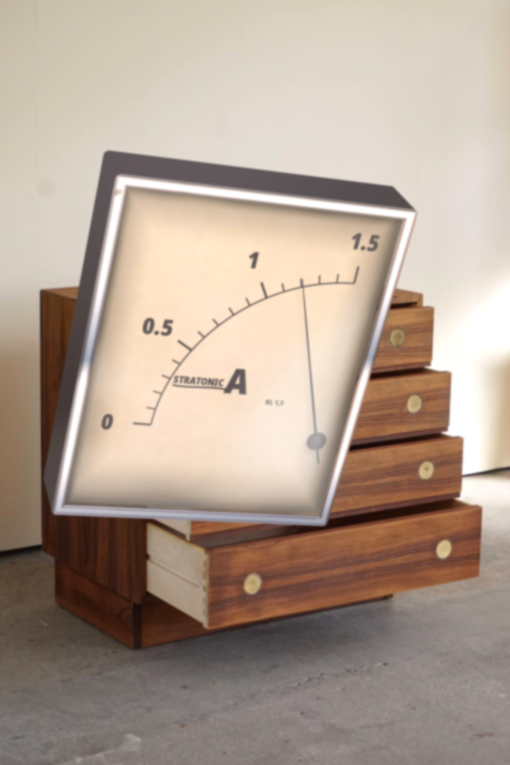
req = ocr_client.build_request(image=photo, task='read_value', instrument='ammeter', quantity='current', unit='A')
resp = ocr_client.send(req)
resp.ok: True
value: 1.2 A
